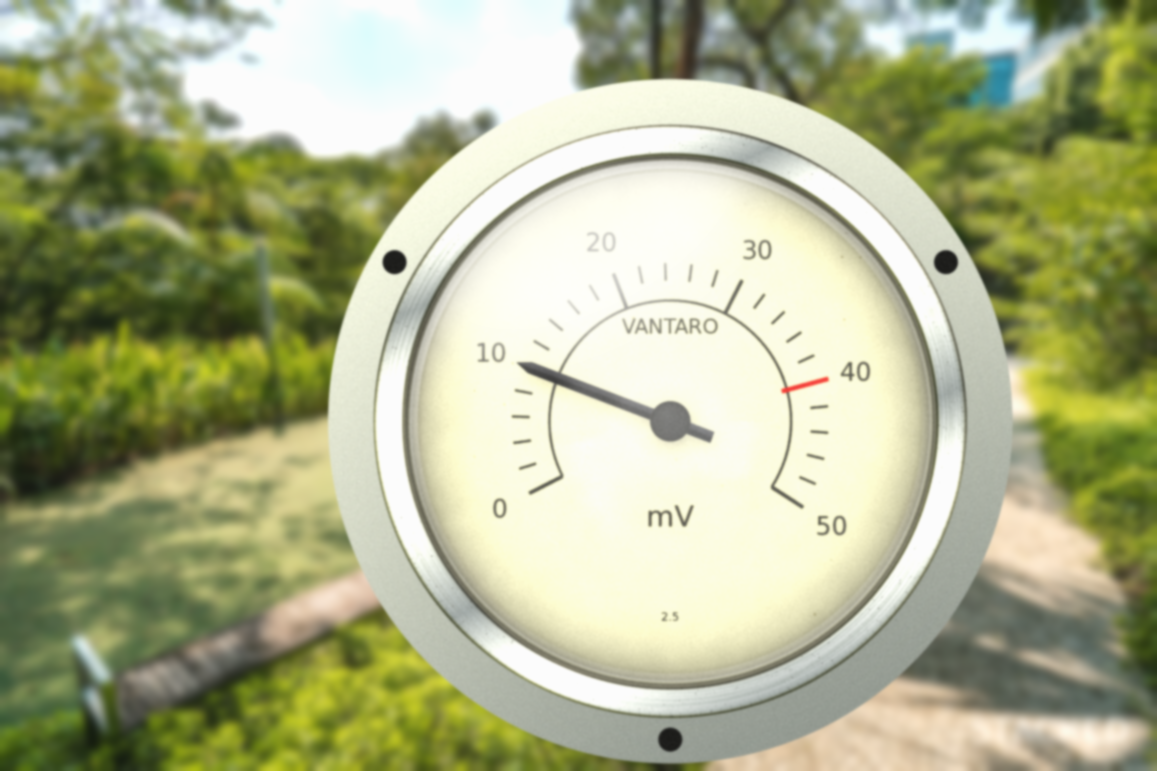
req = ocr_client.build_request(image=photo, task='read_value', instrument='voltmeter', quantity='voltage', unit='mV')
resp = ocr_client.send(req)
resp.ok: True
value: 10 mV
